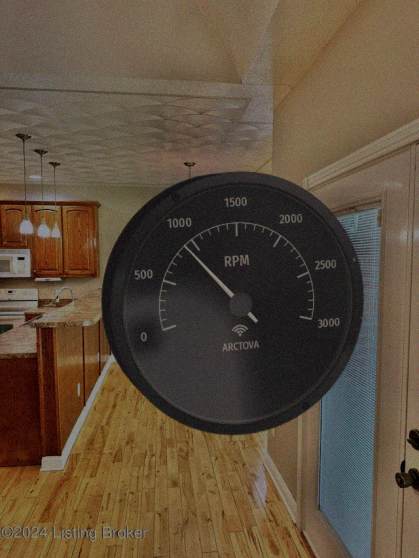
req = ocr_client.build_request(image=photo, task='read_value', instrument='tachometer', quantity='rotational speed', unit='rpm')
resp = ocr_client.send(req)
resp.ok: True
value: 900 rpm
